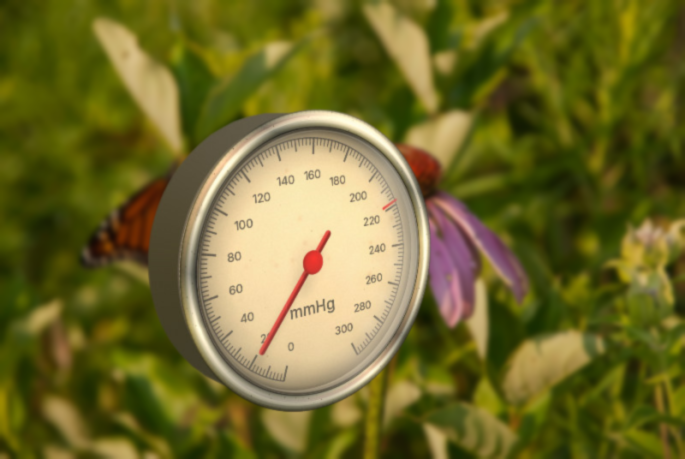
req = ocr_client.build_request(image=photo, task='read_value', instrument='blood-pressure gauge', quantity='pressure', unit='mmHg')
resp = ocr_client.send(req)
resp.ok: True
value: 20 mmHg
